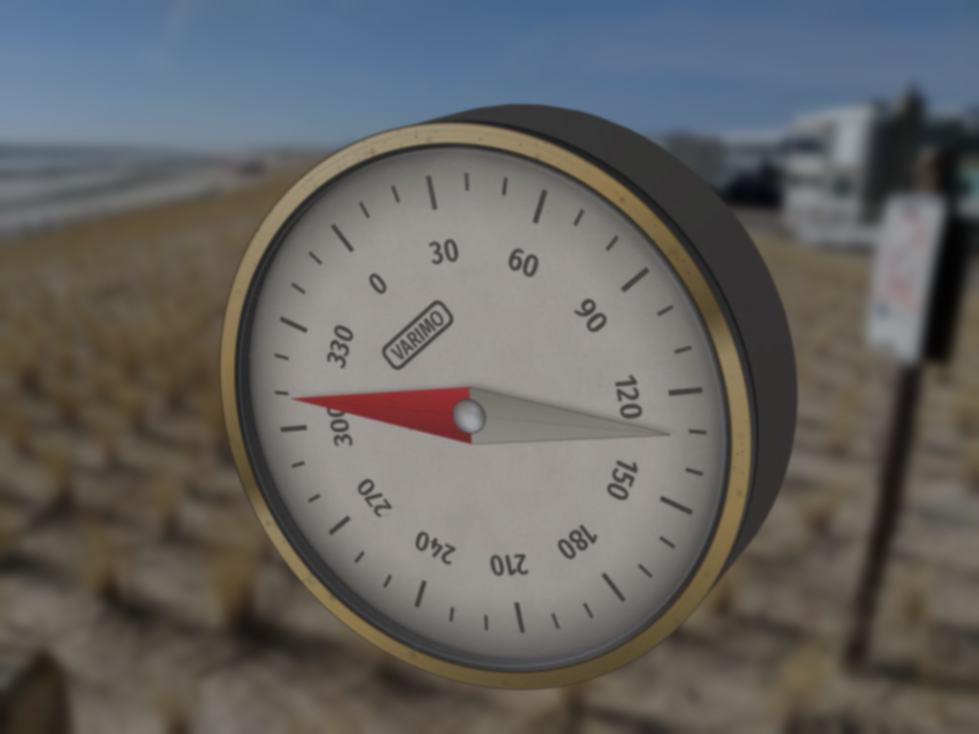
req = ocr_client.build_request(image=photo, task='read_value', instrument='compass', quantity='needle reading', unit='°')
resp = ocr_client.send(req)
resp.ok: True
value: 310 °
